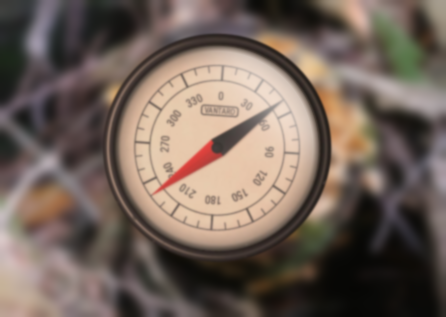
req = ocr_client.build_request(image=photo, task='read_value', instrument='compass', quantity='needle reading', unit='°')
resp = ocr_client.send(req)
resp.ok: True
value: 230 °
